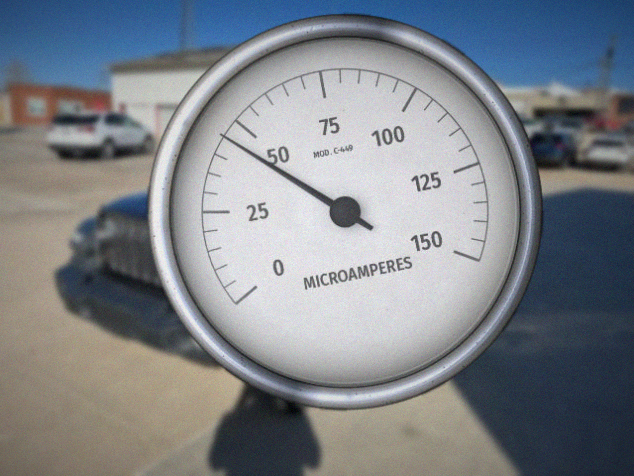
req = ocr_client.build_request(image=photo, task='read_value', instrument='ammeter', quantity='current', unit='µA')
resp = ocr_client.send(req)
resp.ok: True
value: 45 µA
